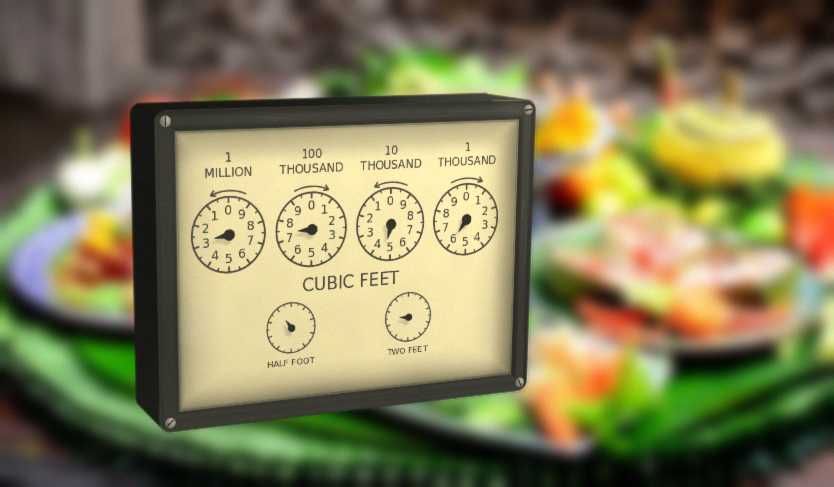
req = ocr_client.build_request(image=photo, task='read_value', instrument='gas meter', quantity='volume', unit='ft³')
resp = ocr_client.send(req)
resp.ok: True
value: 274600 ft³
